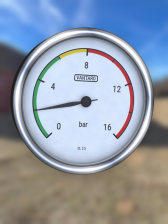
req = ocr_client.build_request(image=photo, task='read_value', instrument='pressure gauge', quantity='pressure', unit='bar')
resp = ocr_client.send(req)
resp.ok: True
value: 2 bar
